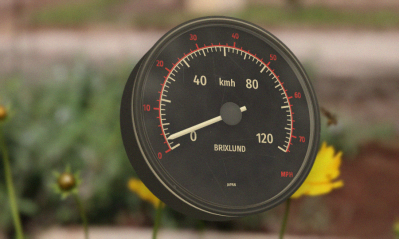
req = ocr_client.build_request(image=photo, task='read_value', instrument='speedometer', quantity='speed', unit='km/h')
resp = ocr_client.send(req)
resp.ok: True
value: 4 km/h
